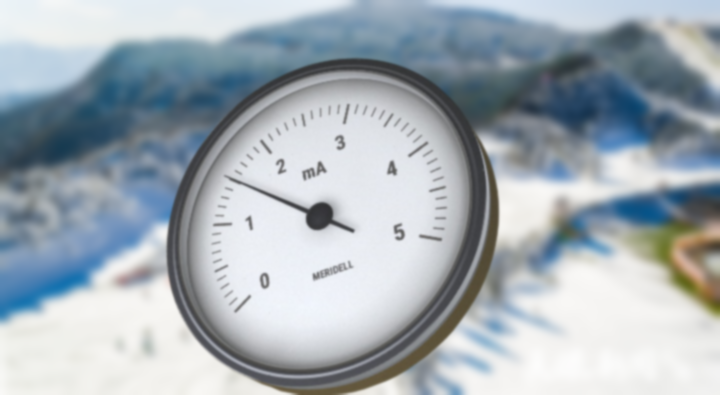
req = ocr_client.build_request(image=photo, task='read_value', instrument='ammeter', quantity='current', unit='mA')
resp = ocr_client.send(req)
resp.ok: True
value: 1.5 mA
